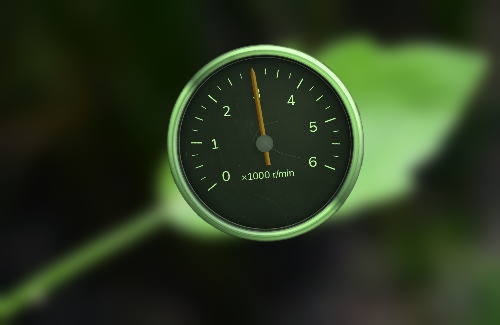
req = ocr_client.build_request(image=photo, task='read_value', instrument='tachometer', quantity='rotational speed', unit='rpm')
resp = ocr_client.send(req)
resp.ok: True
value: 3000 rpm
